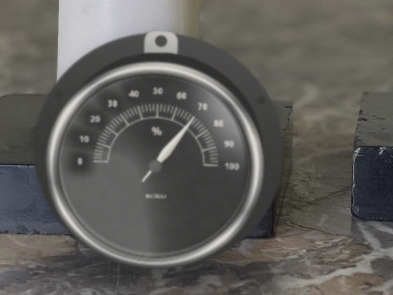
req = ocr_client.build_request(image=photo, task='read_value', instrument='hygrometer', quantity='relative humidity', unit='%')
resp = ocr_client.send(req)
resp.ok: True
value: 70 %
